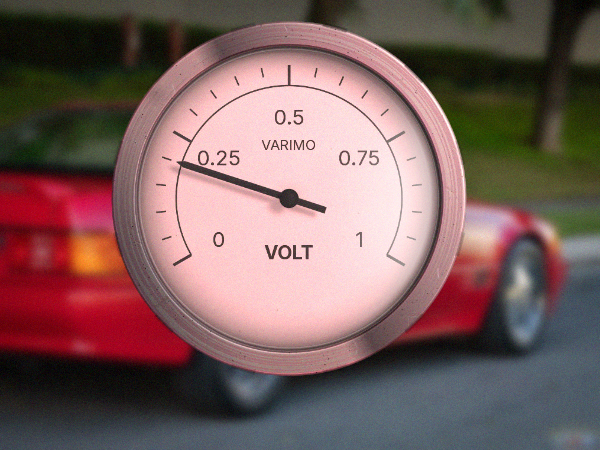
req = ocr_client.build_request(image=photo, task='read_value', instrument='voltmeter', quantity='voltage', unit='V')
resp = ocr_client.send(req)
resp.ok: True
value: 0.2 V
